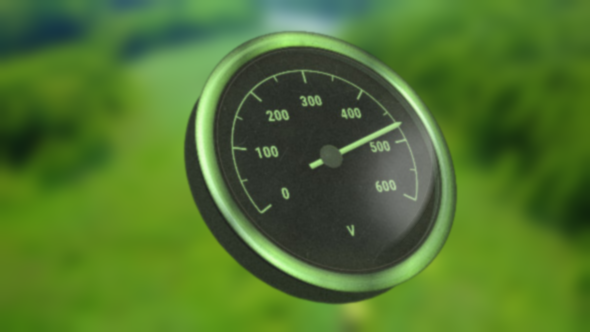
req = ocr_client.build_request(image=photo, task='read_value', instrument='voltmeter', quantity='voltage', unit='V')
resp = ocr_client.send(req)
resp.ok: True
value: 475 V
